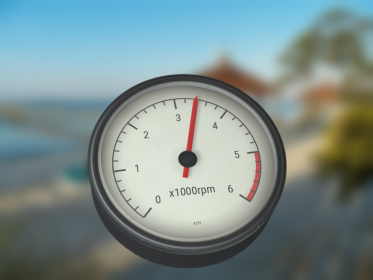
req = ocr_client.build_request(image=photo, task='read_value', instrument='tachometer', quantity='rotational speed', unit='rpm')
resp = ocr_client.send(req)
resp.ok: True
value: 3400 rpm
